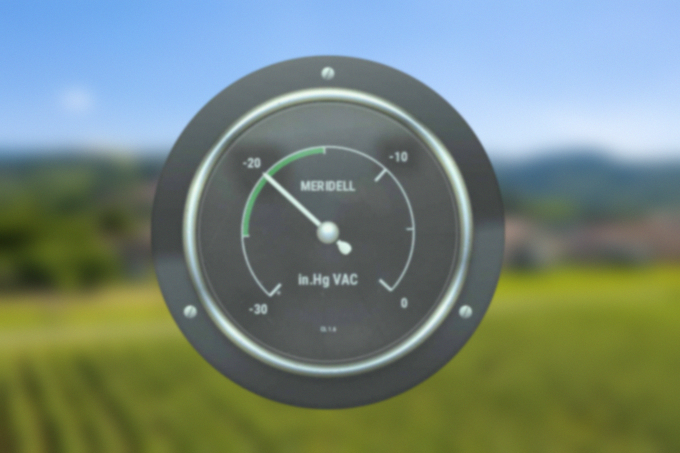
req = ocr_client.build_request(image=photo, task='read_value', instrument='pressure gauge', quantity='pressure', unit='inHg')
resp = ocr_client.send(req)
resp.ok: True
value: -20 inHg
